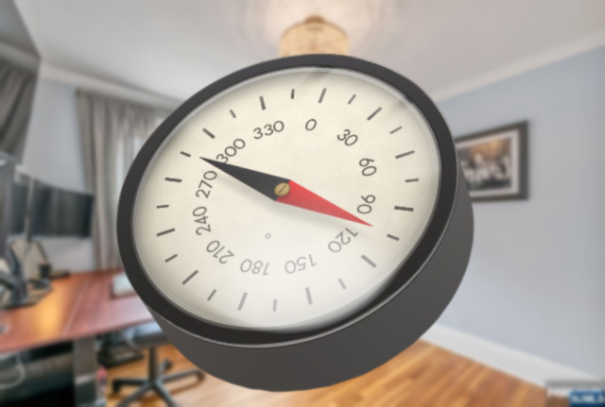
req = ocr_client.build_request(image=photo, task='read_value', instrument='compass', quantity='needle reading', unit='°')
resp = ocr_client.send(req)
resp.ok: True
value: 105 °
